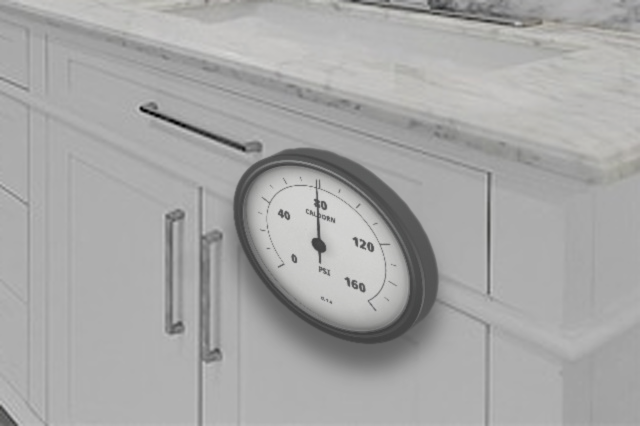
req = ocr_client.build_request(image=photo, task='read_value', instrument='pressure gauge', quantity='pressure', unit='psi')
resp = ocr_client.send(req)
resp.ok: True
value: 80 psi
